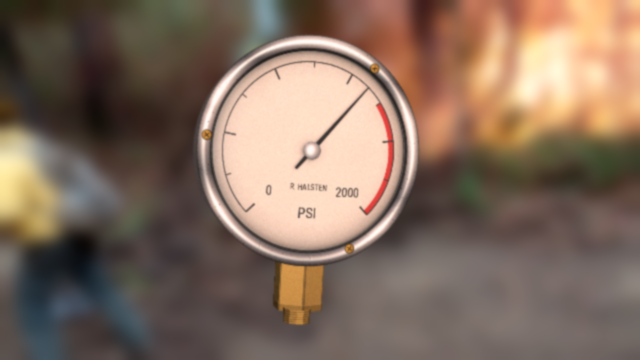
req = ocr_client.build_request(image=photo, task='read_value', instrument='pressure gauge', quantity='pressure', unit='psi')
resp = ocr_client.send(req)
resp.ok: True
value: 1300 psi
